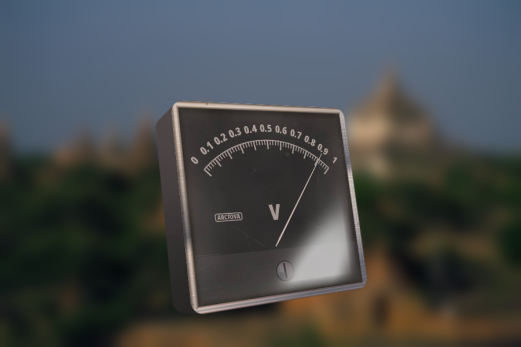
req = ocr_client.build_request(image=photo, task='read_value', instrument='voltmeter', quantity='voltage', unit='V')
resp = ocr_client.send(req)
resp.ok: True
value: 0.9 V
